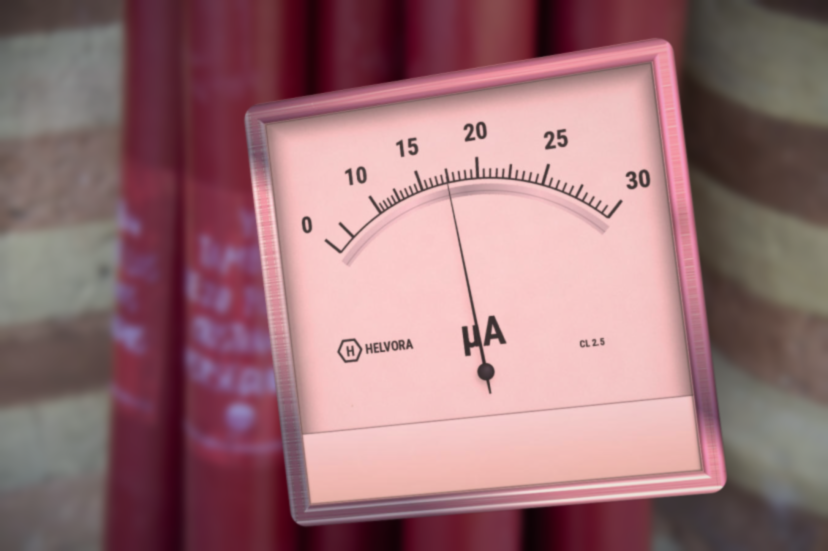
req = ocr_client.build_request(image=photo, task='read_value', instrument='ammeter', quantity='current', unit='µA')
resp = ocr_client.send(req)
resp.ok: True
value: 17.5 µA
